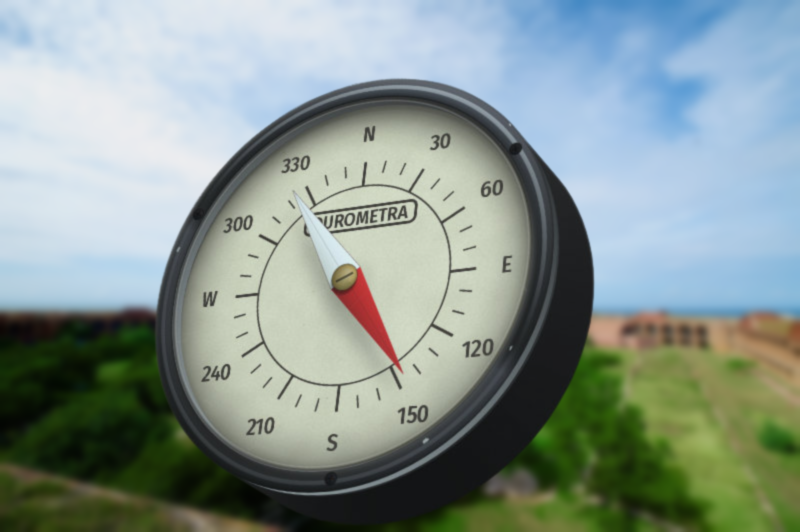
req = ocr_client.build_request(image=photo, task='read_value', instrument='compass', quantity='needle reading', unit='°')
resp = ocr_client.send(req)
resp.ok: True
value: 145 °
